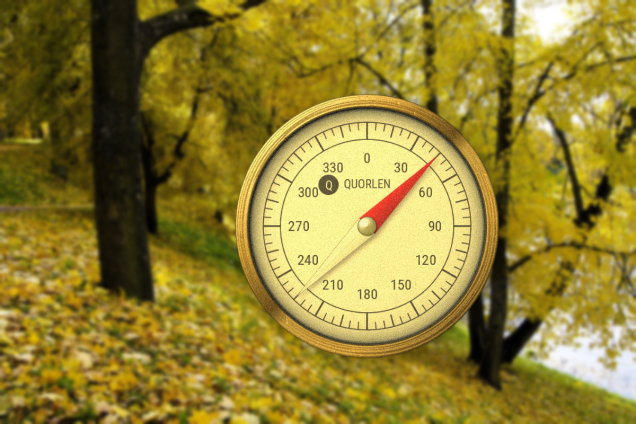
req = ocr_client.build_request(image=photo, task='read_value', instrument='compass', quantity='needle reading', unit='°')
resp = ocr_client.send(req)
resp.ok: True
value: 45 °
